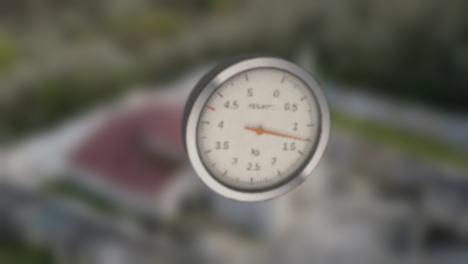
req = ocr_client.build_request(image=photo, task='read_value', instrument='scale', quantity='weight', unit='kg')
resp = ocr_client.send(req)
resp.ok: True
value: 1.25 kg
